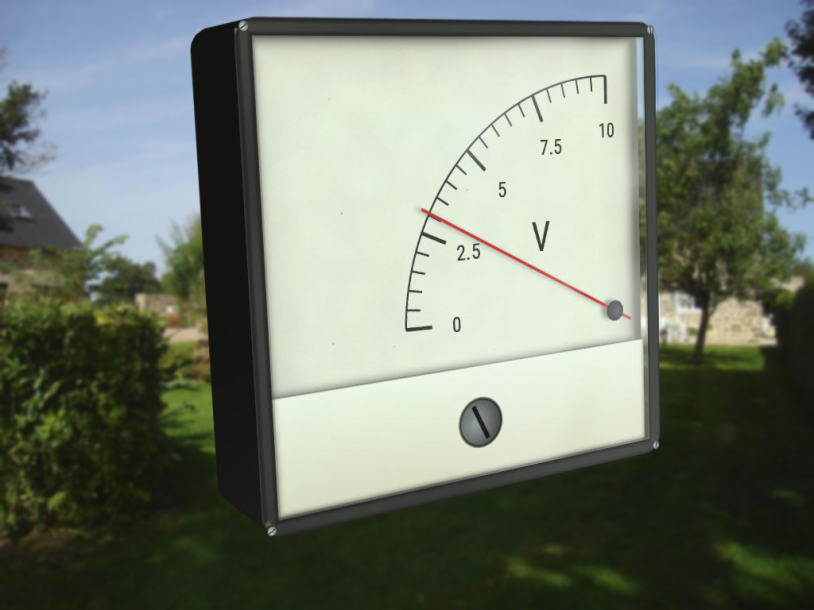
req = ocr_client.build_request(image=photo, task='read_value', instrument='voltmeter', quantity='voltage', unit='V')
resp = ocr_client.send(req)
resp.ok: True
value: 3 V
